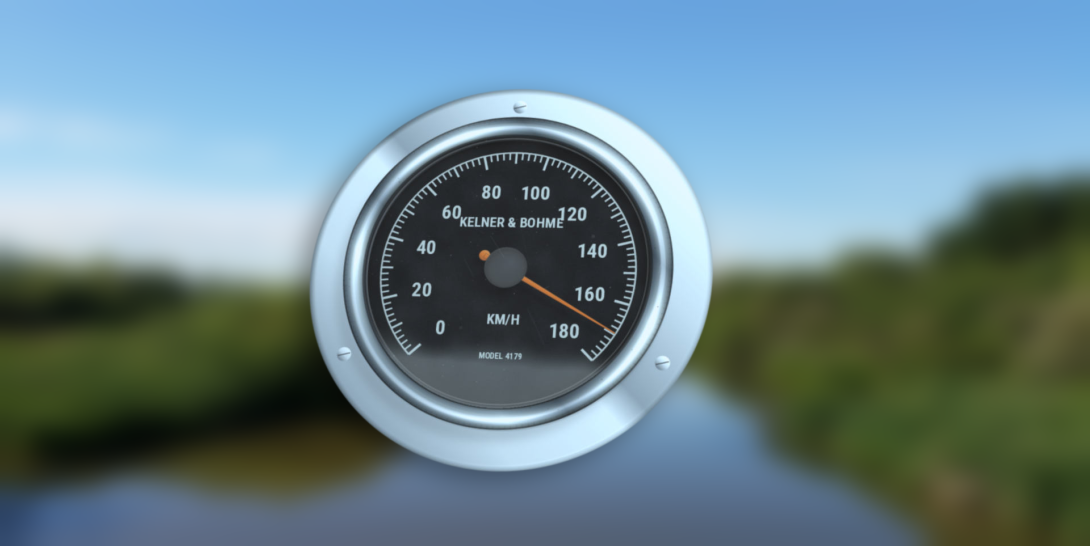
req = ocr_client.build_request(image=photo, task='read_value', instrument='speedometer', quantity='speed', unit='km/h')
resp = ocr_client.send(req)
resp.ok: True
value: 170 km/h
